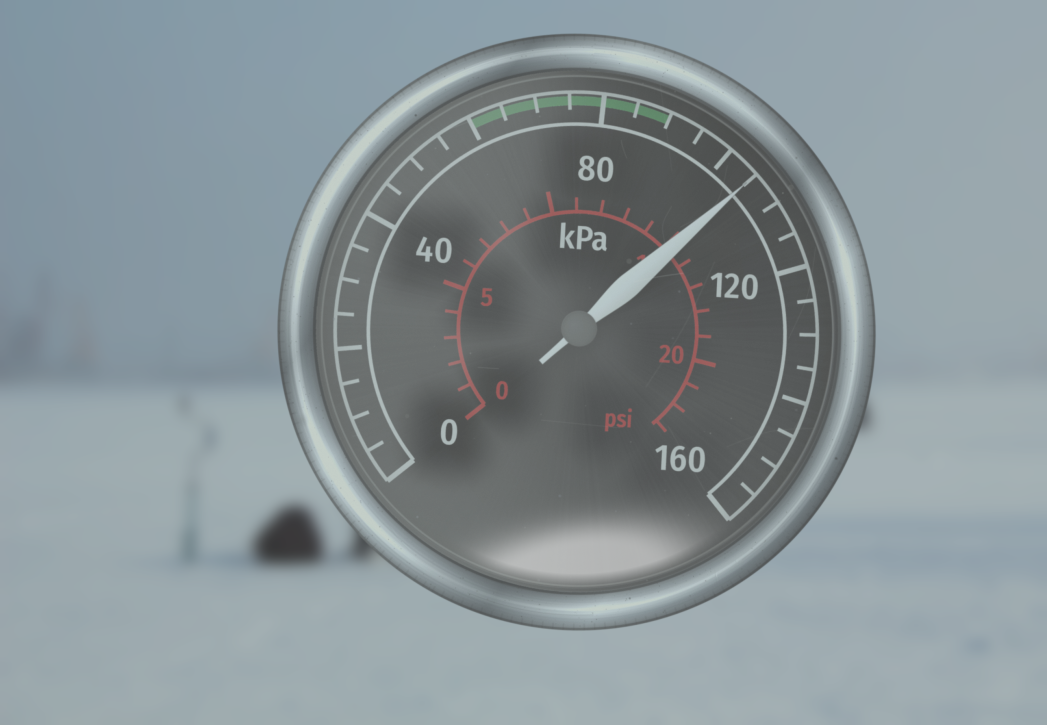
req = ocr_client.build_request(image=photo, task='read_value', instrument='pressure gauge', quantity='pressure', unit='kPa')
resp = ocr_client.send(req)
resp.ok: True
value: 105 kPa
